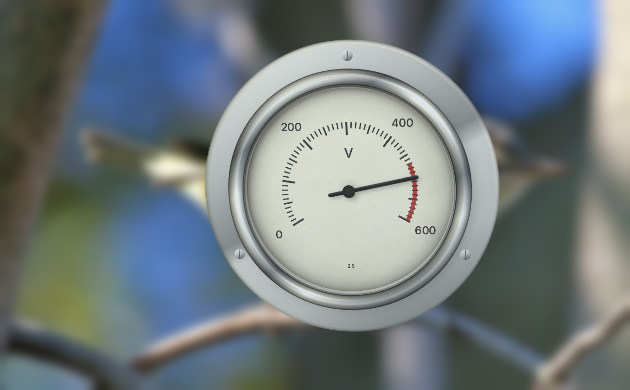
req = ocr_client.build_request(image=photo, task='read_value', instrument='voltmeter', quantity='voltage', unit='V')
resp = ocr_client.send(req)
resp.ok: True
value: 500 V
